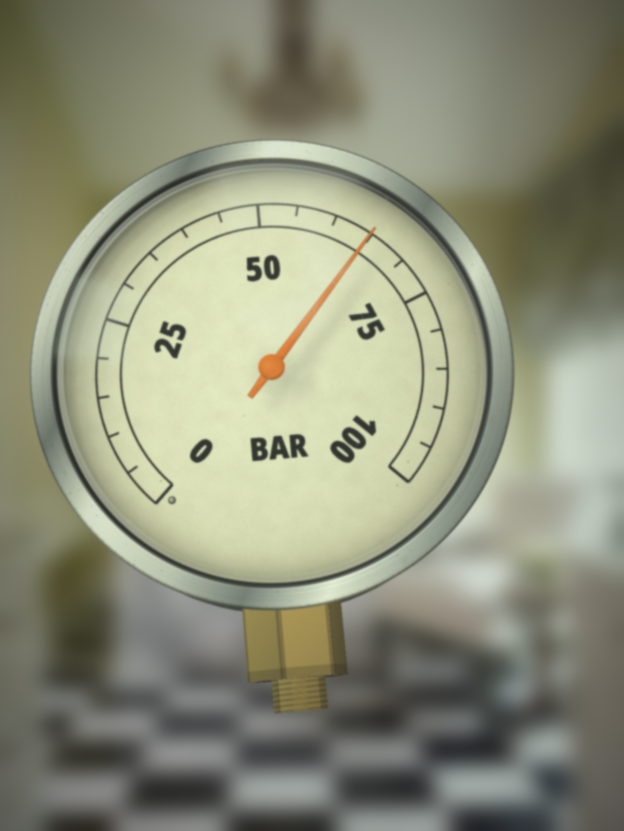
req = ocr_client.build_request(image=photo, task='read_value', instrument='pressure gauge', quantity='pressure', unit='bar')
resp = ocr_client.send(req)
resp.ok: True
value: 65 bar
